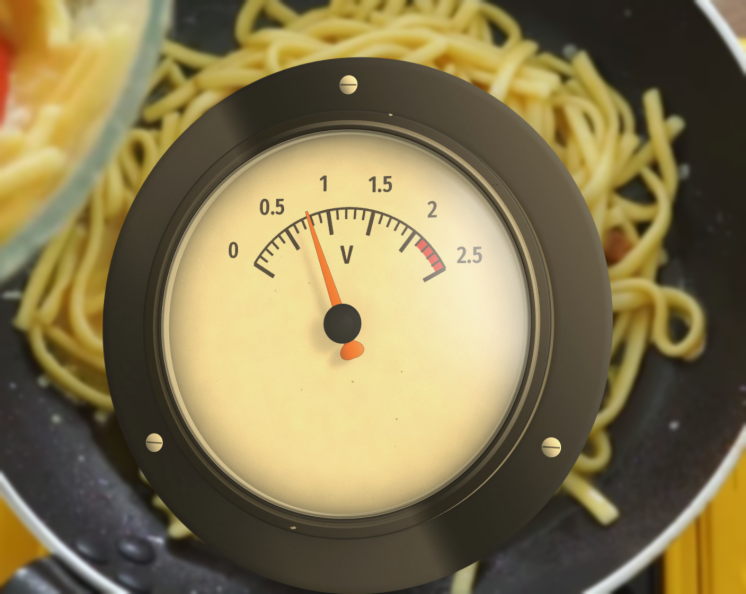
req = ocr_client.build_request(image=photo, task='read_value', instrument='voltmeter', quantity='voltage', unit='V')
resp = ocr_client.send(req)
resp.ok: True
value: 0.8 V
